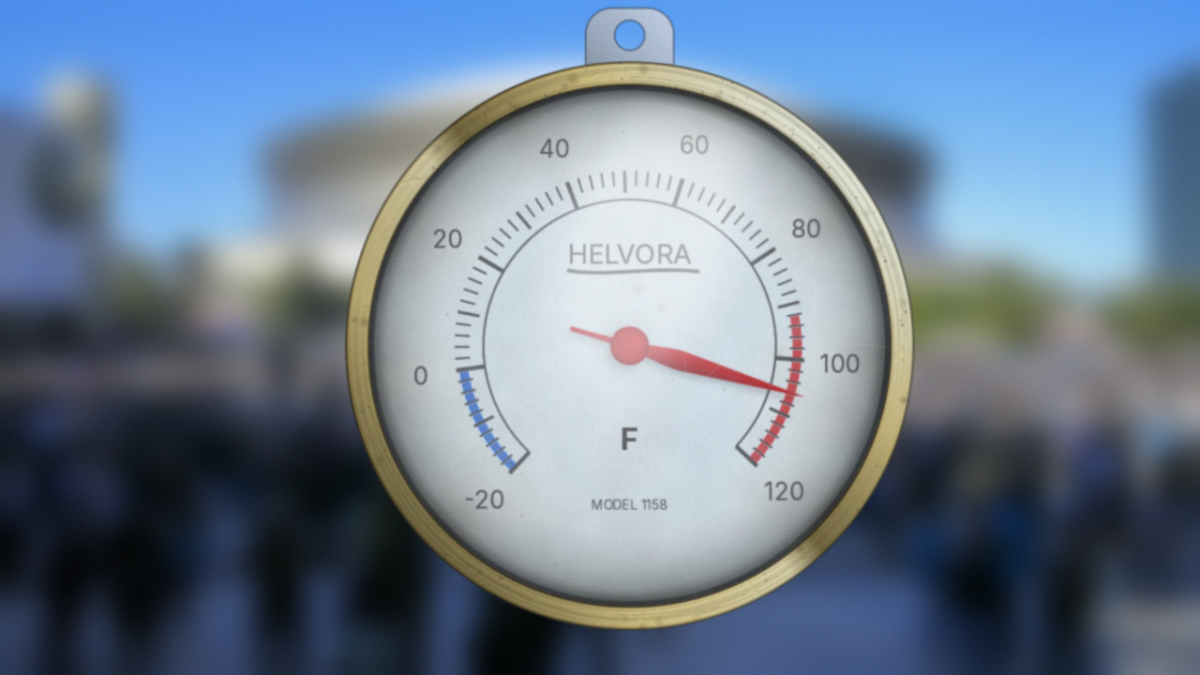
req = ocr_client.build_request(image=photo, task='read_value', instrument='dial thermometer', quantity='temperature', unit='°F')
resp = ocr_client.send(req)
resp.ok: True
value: 106 °F
